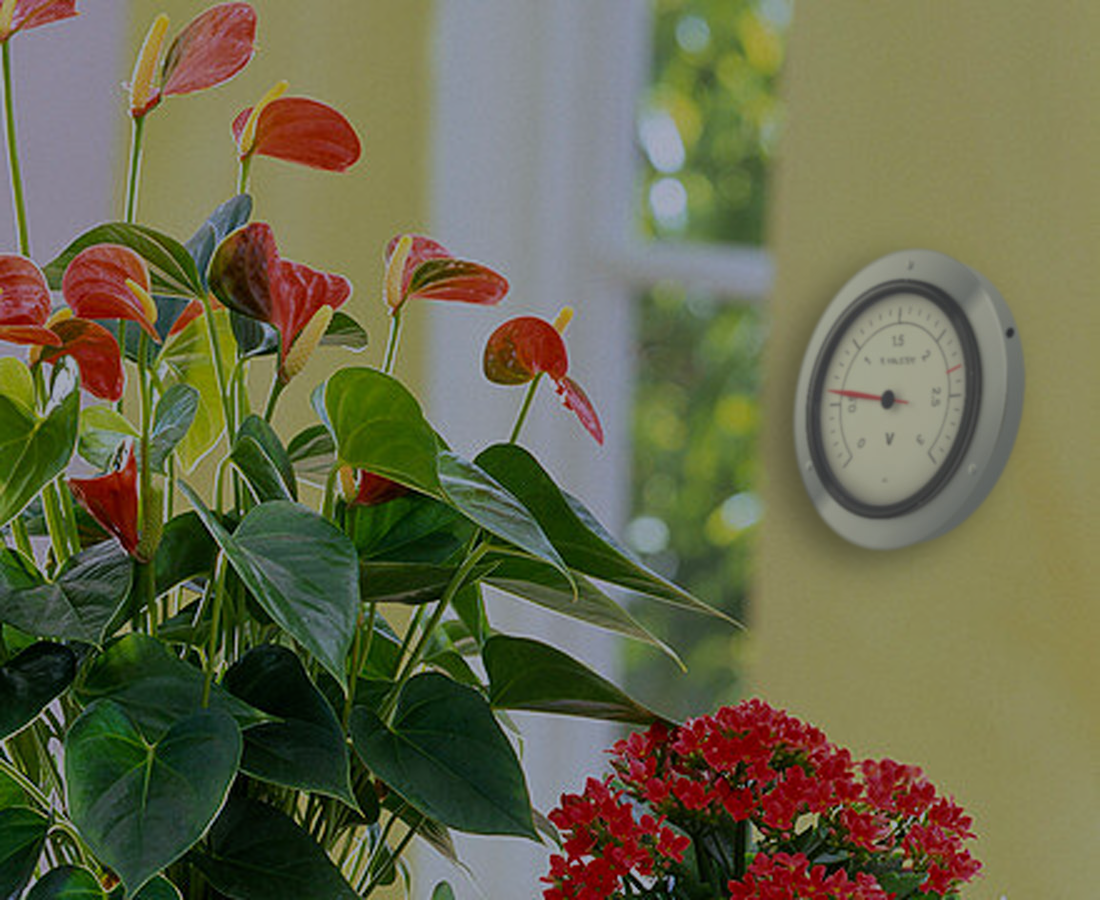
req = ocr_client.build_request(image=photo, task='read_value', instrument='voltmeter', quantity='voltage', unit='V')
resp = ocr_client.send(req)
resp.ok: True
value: 0.6 V
